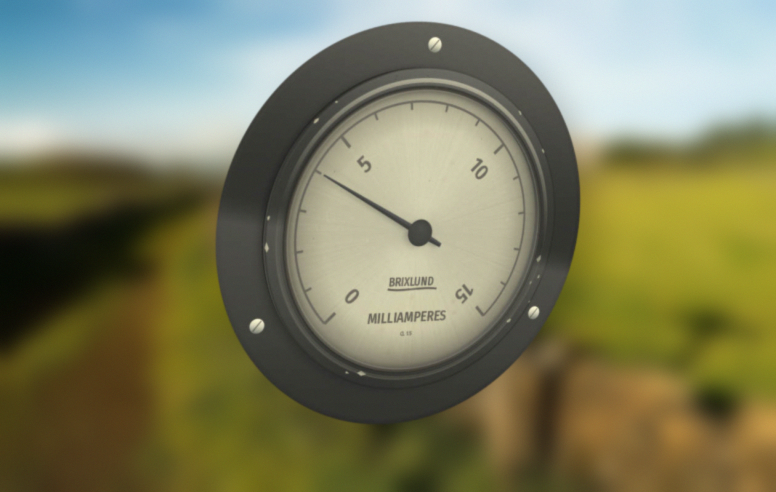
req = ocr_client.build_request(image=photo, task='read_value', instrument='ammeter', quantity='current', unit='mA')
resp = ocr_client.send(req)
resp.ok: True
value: 4 mA
